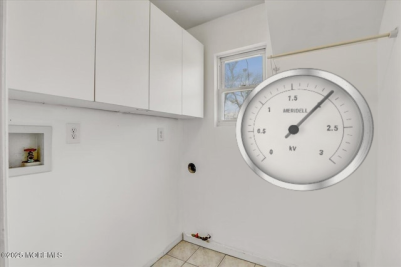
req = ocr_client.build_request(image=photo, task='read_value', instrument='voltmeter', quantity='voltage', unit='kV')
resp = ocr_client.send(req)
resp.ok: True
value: 2 kV
